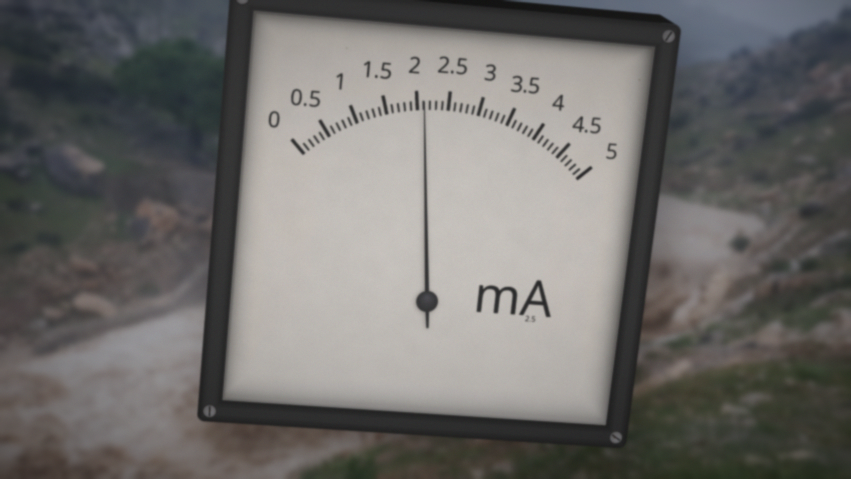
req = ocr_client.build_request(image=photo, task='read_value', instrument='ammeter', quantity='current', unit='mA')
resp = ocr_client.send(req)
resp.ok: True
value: 2.1 mA
